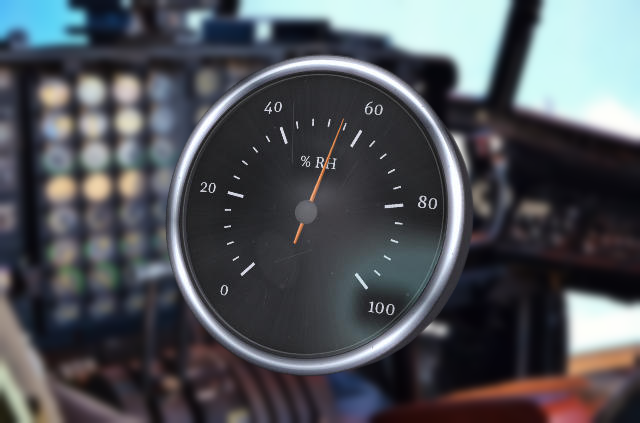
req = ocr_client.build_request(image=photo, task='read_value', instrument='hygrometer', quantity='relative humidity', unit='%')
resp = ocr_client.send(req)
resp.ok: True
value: 56 %
